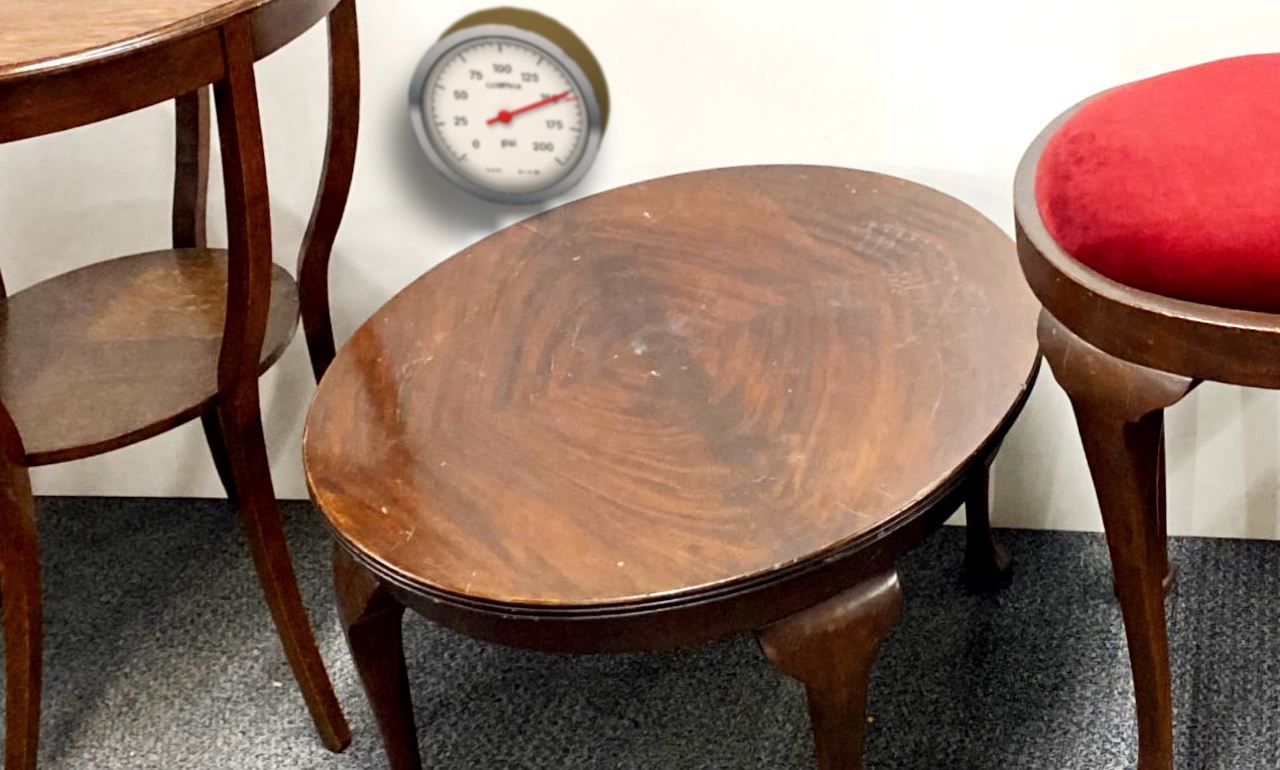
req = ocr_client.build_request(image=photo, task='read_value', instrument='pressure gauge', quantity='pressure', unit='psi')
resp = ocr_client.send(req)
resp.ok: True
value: 150 psi
